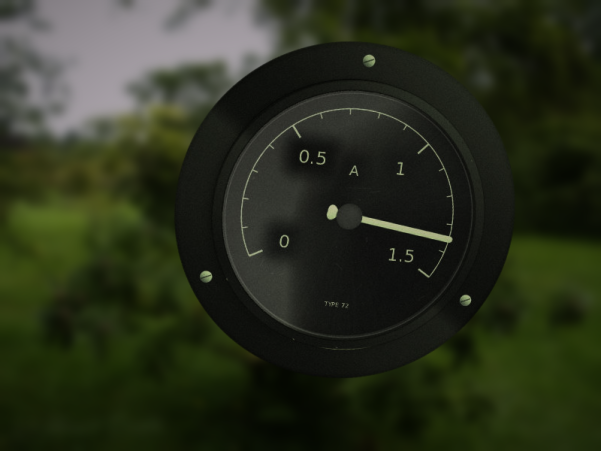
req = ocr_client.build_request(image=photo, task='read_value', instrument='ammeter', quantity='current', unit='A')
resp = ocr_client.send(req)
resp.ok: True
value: 1.35 A
